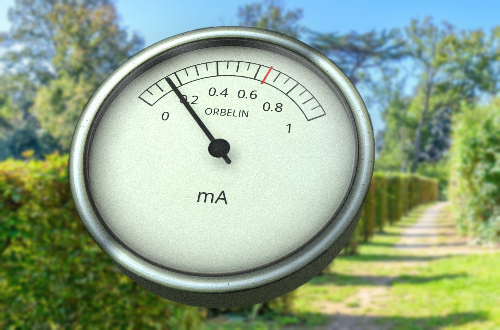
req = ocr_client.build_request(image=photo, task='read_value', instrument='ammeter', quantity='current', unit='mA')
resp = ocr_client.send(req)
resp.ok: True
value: 0.15 mA
